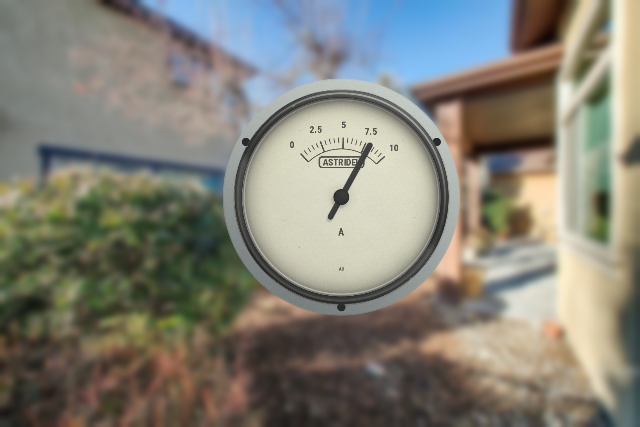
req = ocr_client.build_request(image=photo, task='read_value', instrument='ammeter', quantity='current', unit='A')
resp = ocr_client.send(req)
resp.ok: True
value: 8 A
